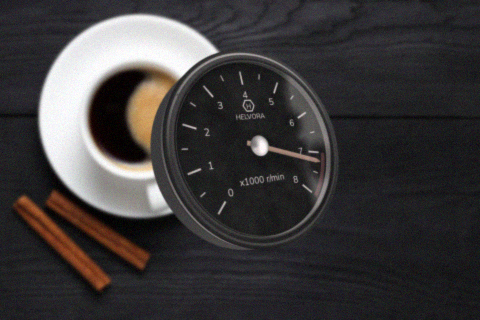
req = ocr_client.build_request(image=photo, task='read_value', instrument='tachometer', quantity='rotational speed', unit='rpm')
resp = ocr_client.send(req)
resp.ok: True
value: 7250 rpm
